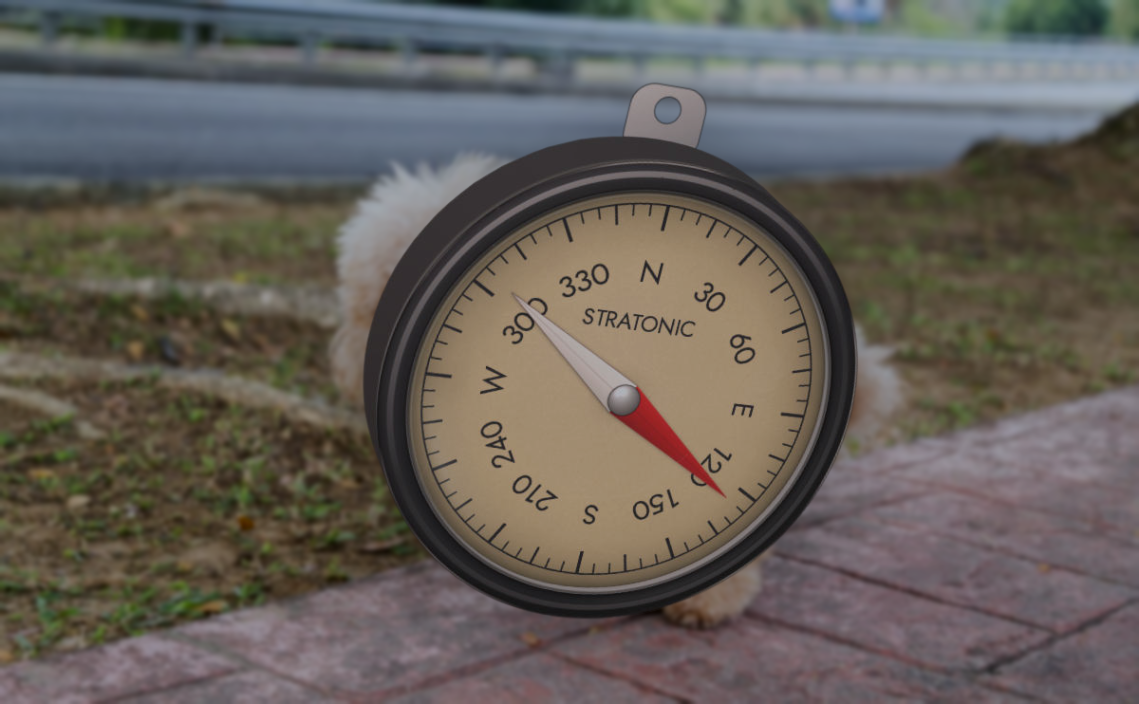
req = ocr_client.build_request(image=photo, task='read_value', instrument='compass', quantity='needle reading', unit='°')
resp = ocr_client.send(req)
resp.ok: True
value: 125 °
